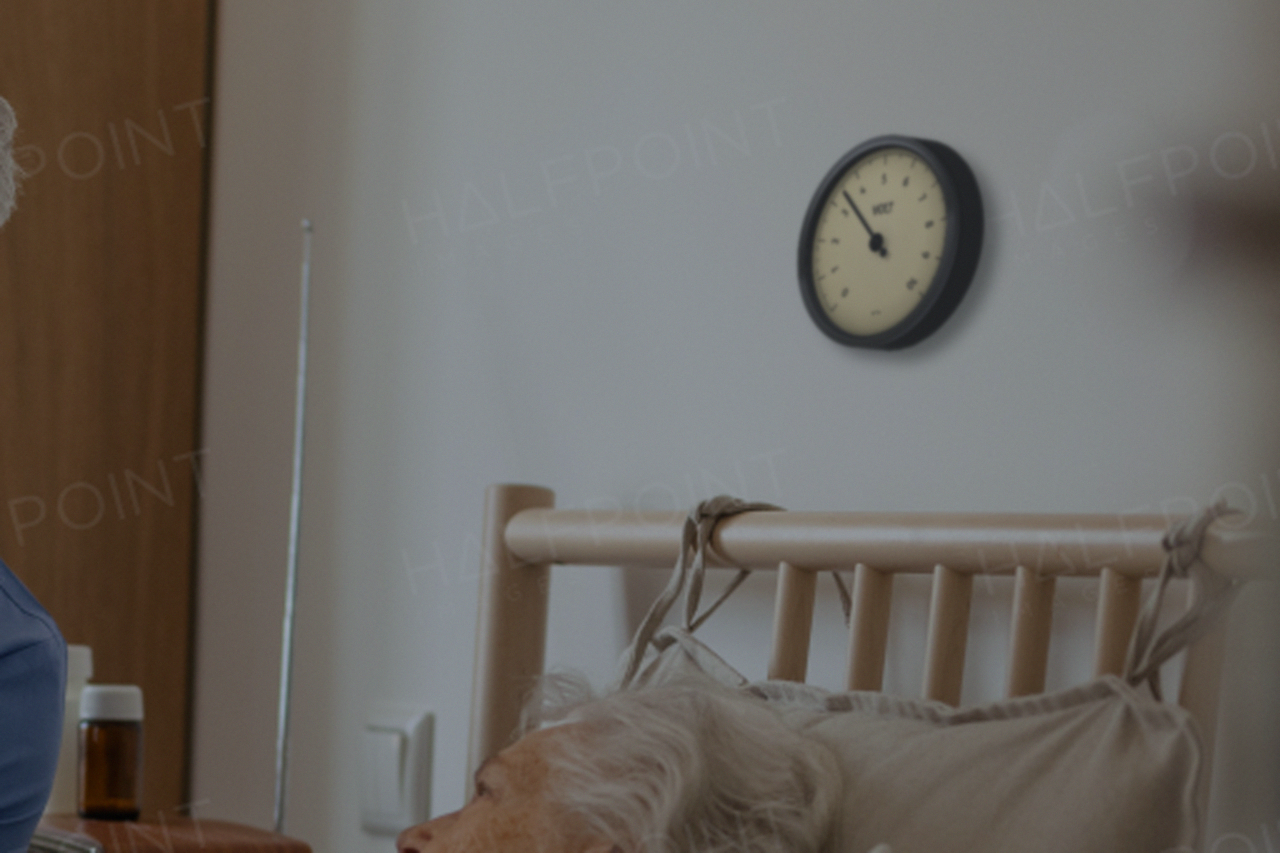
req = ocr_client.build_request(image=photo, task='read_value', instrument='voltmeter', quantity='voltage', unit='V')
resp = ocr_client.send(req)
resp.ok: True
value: 3.5 V
